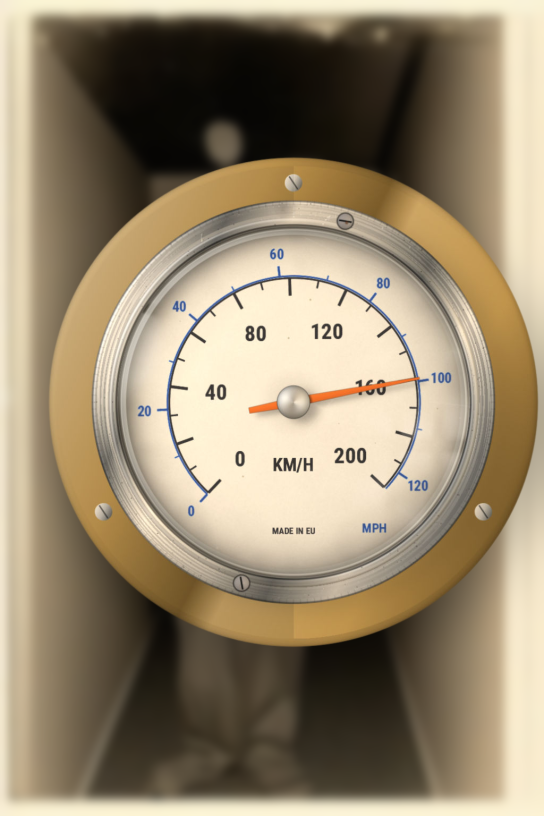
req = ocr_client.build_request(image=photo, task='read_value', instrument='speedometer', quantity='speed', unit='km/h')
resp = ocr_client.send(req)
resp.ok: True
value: 160 km/h
